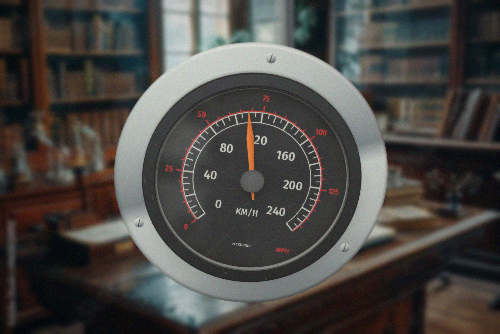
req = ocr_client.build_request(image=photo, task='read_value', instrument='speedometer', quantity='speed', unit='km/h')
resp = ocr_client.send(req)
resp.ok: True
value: 110 km/h
